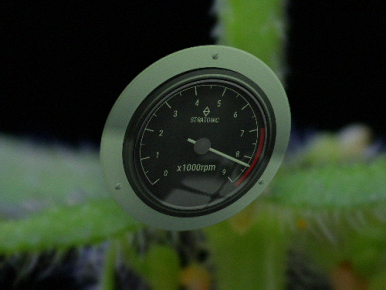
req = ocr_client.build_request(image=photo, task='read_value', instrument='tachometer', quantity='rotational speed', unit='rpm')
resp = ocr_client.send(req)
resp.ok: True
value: 8250 rpm
